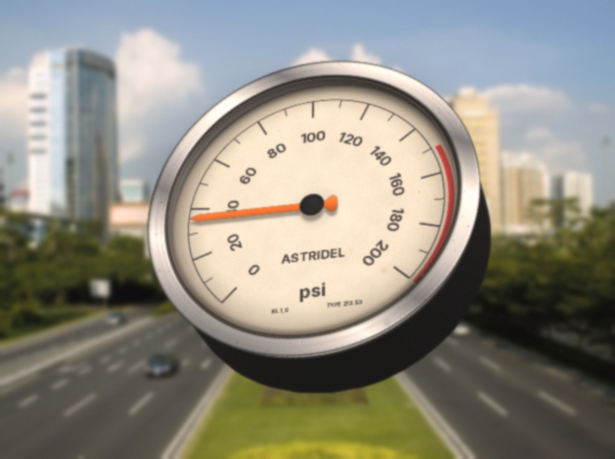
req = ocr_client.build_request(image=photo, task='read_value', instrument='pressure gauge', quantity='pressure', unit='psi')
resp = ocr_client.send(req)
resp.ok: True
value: 35 psi
